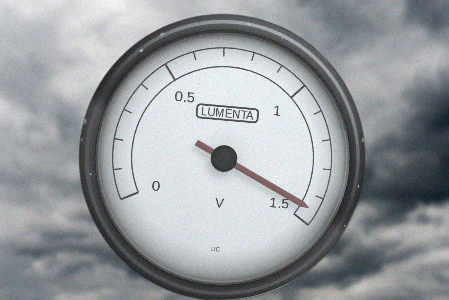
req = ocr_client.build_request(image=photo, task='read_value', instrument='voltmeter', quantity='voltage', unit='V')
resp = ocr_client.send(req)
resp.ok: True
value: 1.45 V
